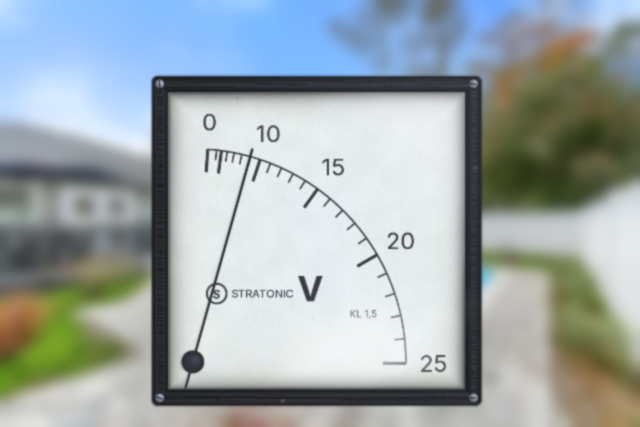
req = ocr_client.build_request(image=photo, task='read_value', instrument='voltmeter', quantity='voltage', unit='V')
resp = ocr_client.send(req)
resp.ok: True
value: 9 V
